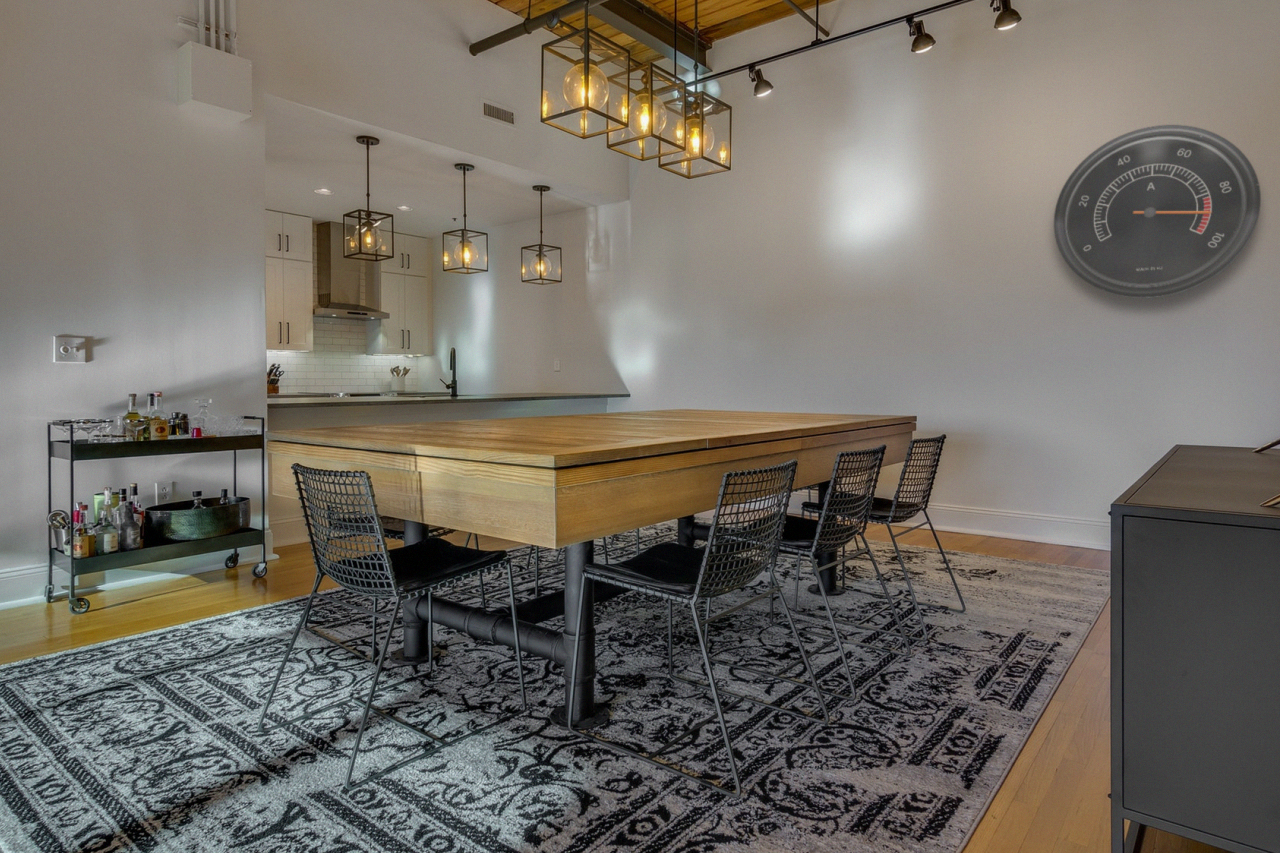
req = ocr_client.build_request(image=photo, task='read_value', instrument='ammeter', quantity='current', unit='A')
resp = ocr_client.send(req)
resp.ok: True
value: 90 A
